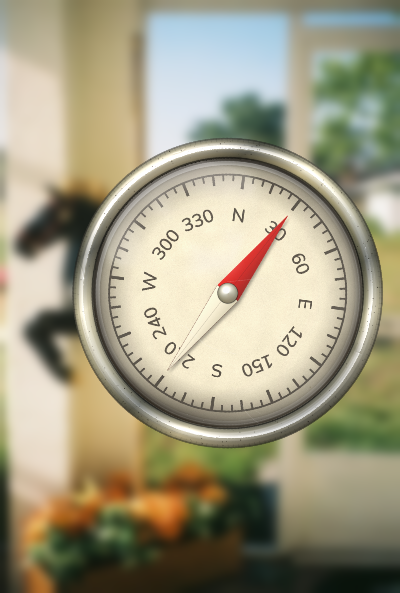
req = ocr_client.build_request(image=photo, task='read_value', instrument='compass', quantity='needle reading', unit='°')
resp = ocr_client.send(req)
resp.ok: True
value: 30 °
